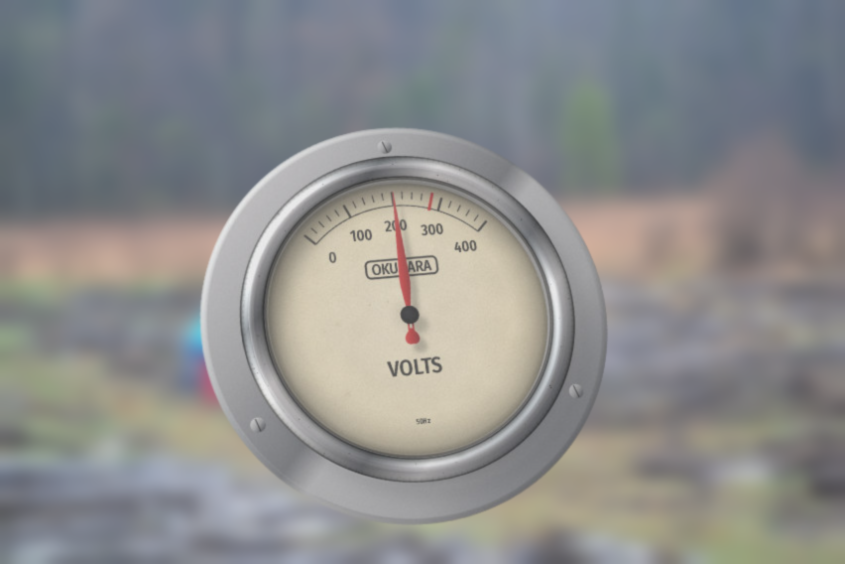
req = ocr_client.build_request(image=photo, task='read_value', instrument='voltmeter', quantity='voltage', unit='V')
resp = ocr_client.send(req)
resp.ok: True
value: 200 V
